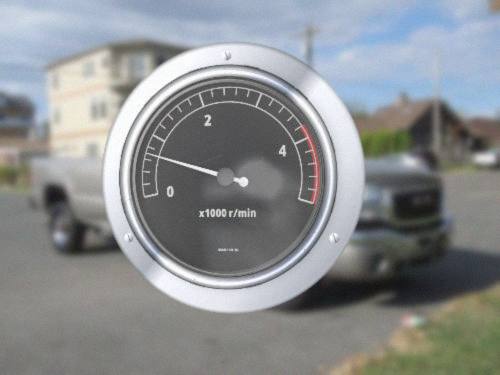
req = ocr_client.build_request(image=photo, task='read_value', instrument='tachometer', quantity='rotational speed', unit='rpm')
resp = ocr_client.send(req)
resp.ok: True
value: 700 rpm
